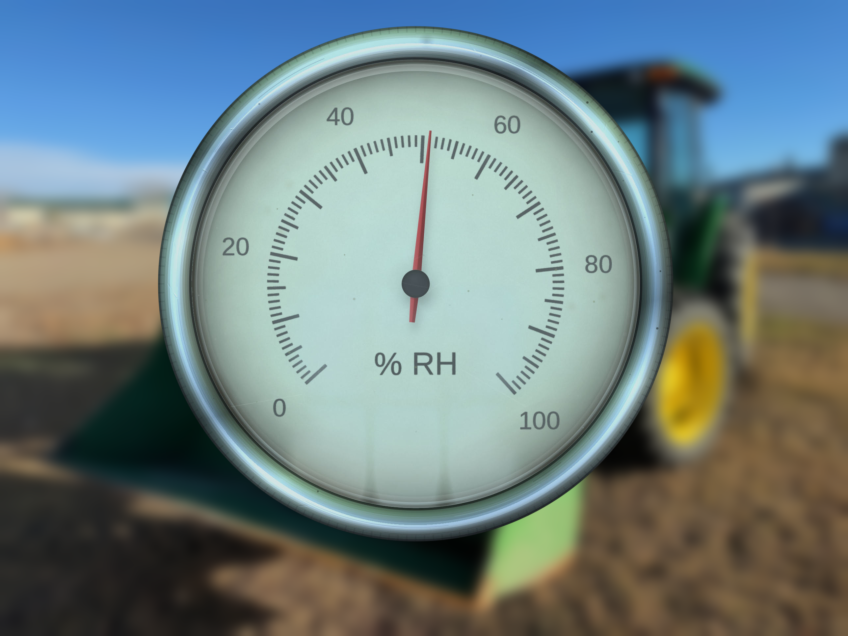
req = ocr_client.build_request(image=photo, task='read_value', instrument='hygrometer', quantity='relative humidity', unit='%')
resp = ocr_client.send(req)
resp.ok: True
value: 51 %
